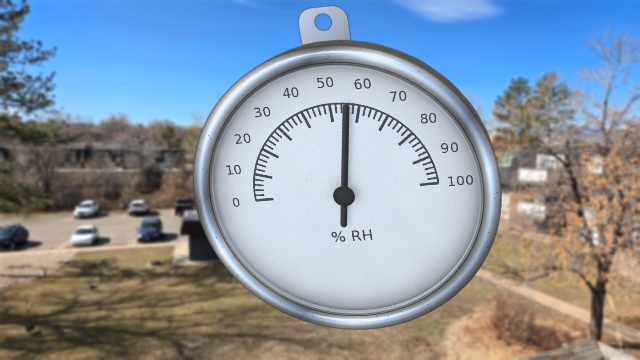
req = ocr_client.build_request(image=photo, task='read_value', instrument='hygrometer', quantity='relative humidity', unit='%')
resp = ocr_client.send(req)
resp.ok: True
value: 56 %
